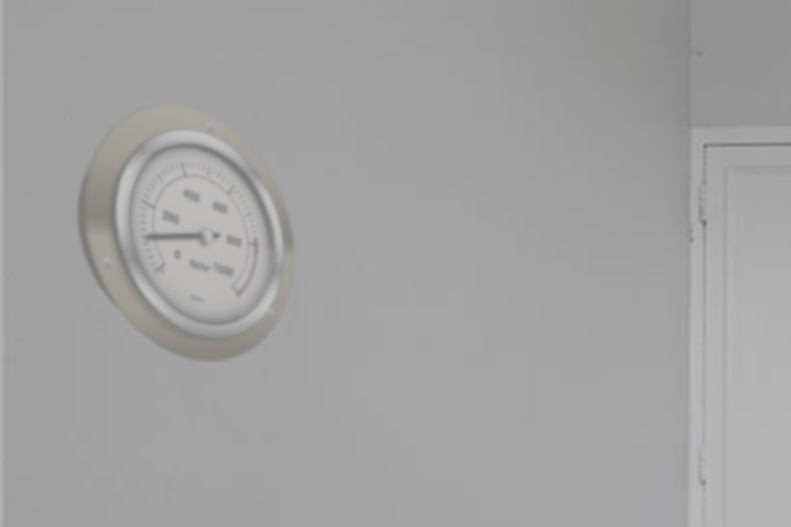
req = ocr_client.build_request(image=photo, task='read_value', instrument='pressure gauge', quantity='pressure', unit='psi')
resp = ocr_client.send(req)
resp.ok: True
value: 100 psi
